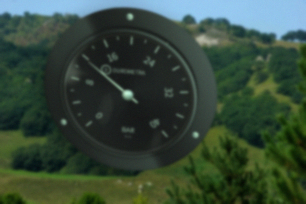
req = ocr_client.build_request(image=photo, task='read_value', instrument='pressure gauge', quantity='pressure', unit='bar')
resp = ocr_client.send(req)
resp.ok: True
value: 12 bar
